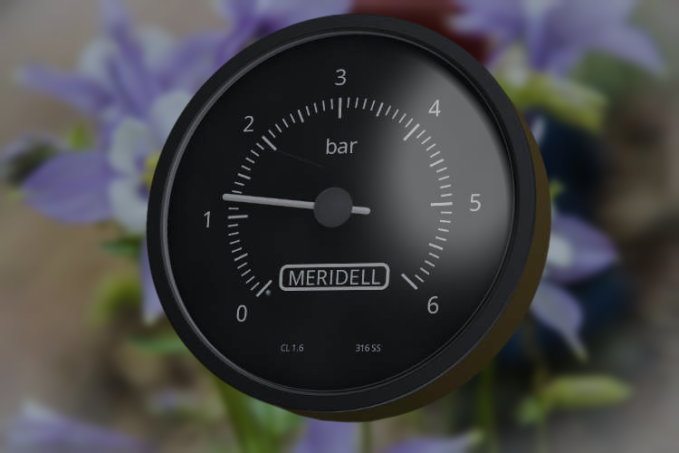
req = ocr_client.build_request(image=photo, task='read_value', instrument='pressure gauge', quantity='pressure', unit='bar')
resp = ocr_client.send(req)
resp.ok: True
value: 1.2 bar
